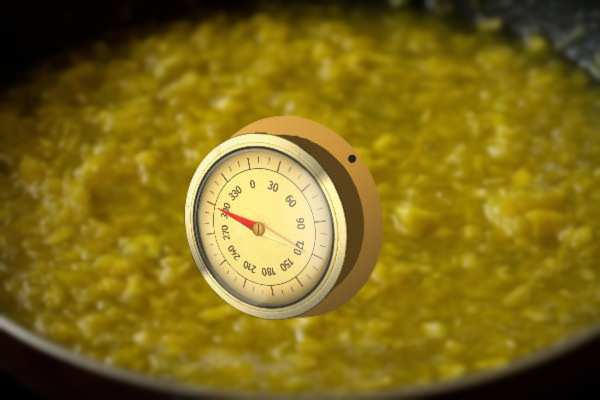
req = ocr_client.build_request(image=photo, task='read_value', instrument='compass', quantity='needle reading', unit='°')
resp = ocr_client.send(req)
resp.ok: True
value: 300 °
